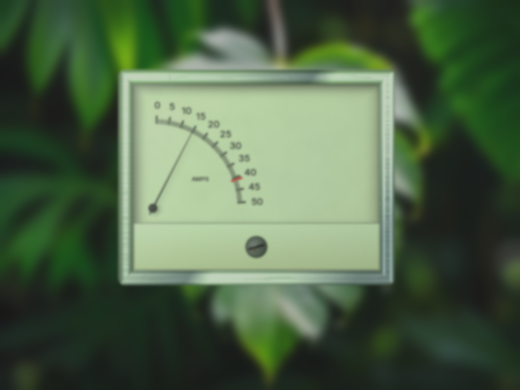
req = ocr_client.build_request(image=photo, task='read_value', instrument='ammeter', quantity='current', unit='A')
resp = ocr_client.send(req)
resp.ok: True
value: 15 A
